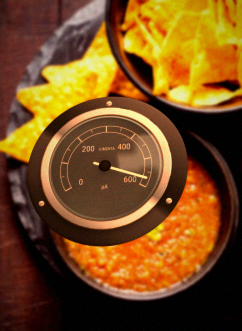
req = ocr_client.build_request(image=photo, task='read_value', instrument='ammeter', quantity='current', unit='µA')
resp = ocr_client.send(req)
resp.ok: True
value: 575 µA
